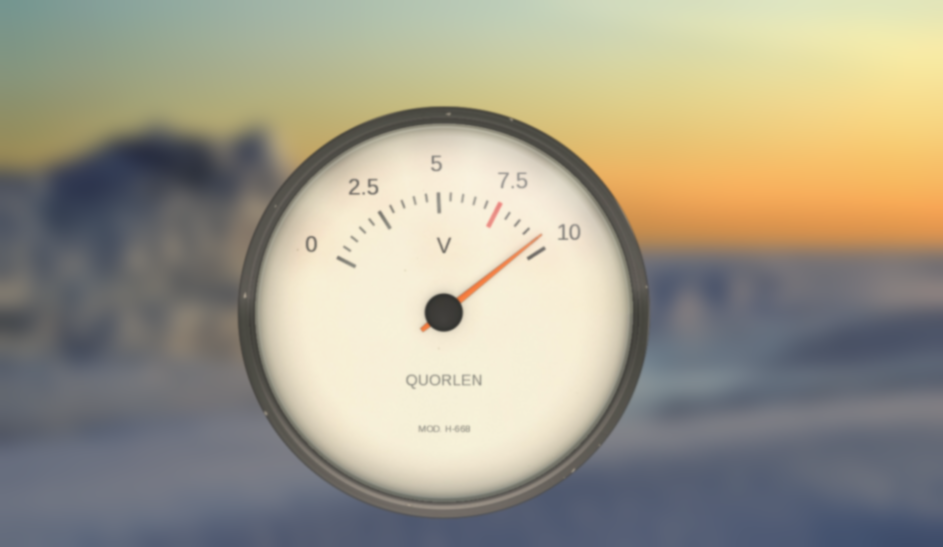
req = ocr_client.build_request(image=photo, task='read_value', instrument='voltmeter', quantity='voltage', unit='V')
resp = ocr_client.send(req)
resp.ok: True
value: 9.5 V
